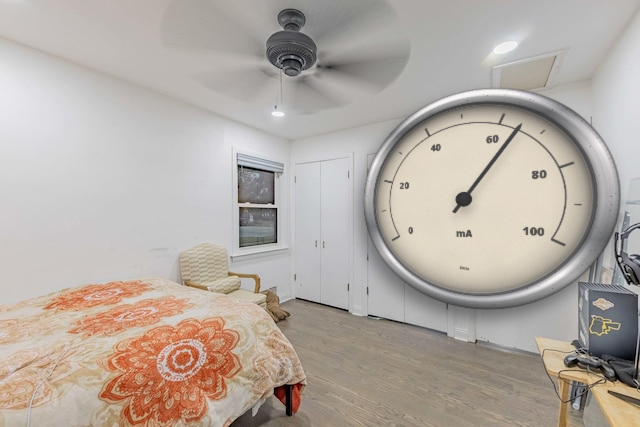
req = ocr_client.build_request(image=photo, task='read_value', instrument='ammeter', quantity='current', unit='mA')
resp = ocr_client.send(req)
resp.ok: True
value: 65 mA
